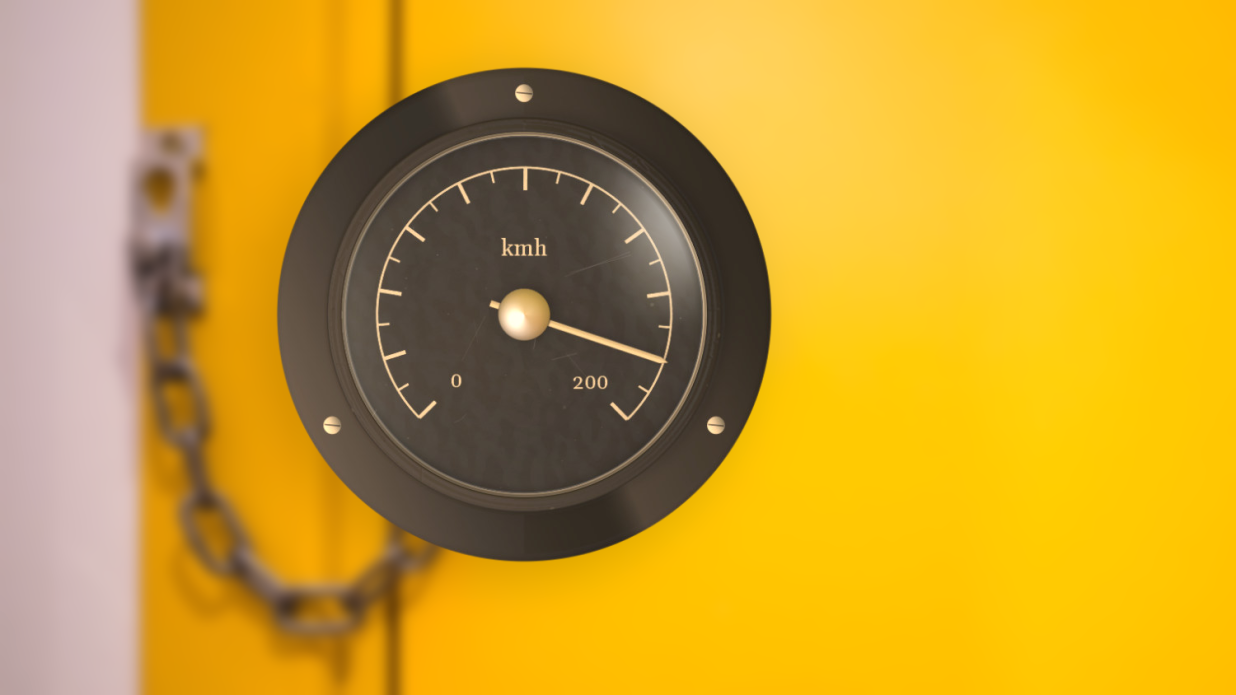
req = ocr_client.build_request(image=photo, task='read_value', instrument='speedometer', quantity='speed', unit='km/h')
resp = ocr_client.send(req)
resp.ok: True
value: 180 km/h
